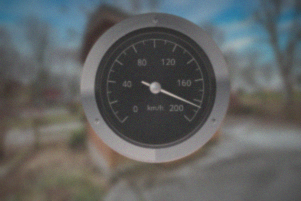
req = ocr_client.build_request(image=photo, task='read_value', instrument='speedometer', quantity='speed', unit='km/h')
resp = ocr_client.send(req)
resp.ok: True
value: 185 km/h
